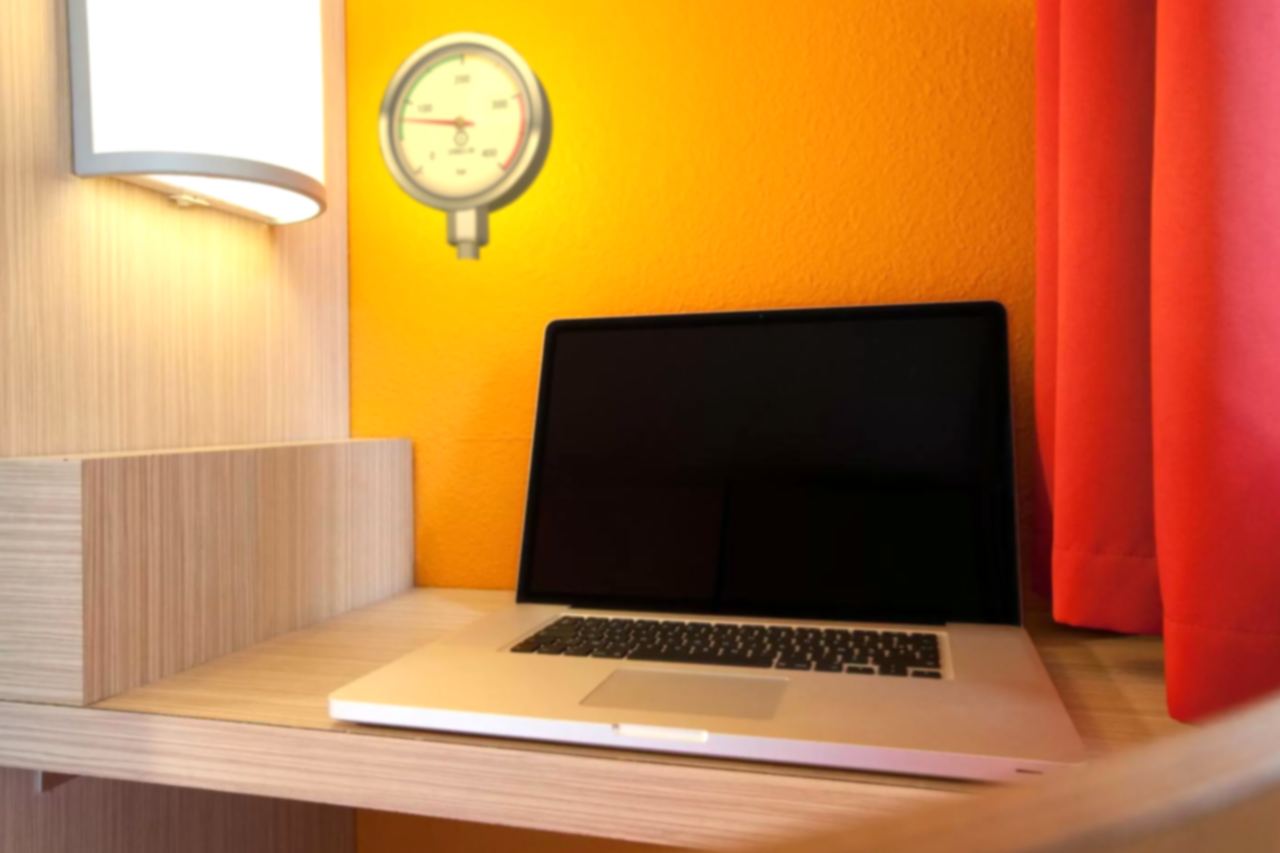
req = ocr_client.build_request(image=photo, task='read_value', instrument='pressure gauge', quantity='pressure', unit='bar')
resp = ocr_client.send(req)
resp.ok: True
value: 75 bar
